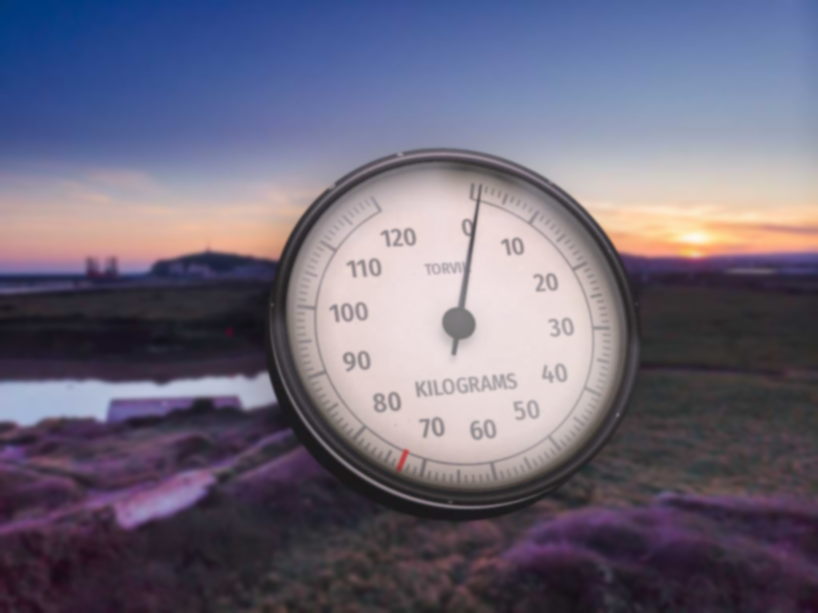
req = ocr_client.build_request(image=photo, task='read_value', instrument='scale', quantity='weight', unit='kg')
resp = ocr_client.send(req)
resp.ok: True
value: 1 kg
